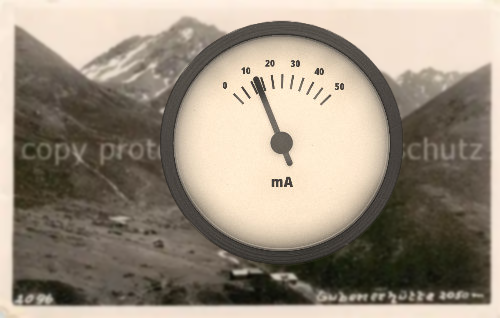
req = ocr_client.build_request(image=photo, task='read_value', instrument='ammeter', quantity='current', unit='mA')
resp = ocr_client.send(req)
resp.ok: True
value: 12.5 mA
